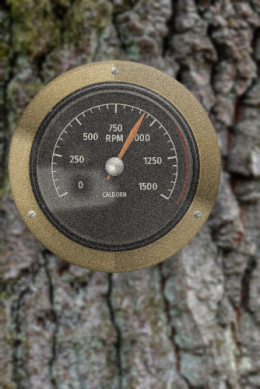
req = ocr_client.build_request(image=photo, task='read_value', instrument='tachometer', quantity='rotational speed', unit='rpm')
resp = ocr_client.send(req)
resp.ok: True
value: 925 rpm
